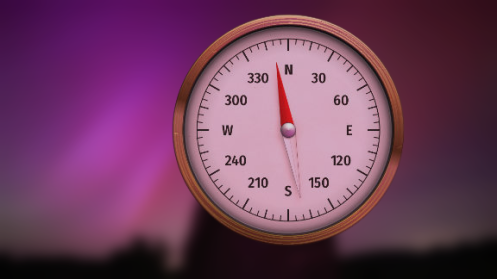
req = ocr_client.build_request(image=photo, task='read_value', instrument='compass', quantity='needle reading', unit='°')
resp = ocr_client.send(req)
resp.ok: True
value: 350 °
